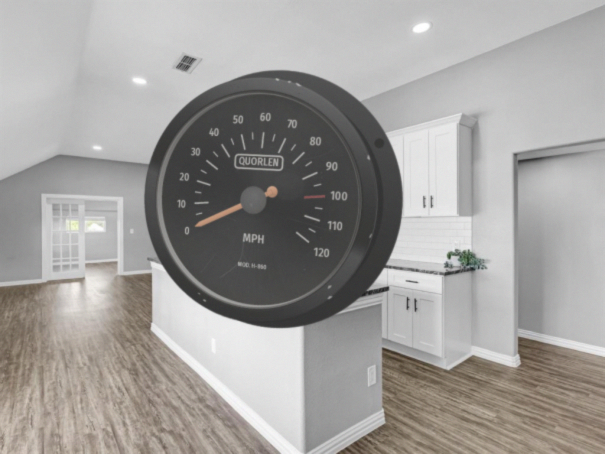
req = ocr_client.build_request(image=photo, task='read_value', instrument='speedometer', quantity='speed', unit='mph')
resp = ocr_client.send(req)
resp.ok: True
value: 0 mph
